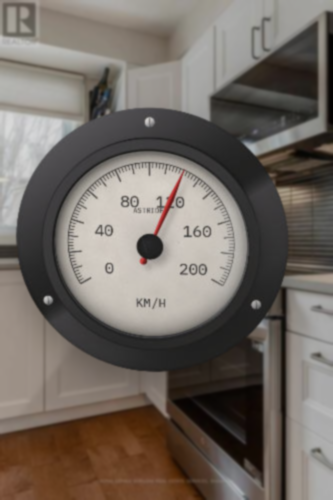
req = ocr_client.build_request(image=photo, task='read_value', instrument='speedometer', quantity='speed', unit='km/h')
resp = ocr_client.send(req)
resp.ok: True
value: 120 km/h
